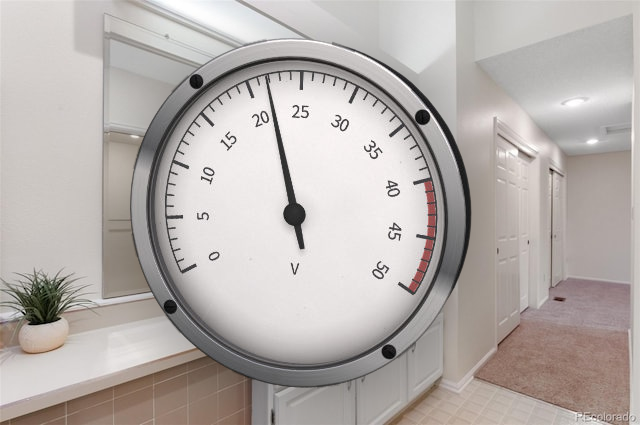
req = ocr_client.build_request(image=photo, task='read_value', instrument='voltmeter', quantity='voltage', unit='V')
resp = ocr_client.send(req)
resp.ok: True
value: 22 V
